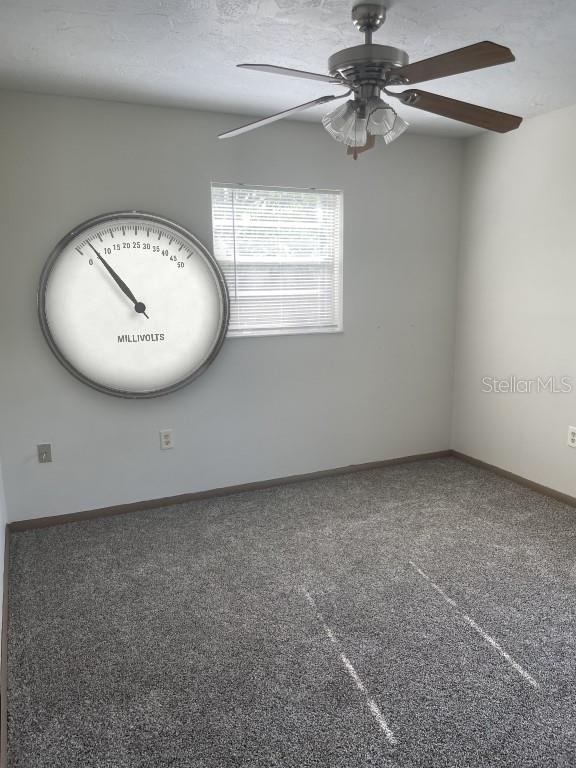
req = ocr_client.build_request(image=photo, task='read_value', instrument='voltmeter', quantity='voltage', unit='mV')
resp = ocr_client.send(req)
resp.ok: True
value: 5 mV
